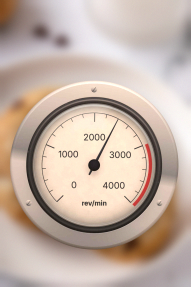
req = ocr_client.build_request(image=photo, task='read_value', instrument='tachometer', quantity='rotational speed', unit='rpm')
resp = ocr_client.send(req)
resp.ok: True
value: 2400 rpm
